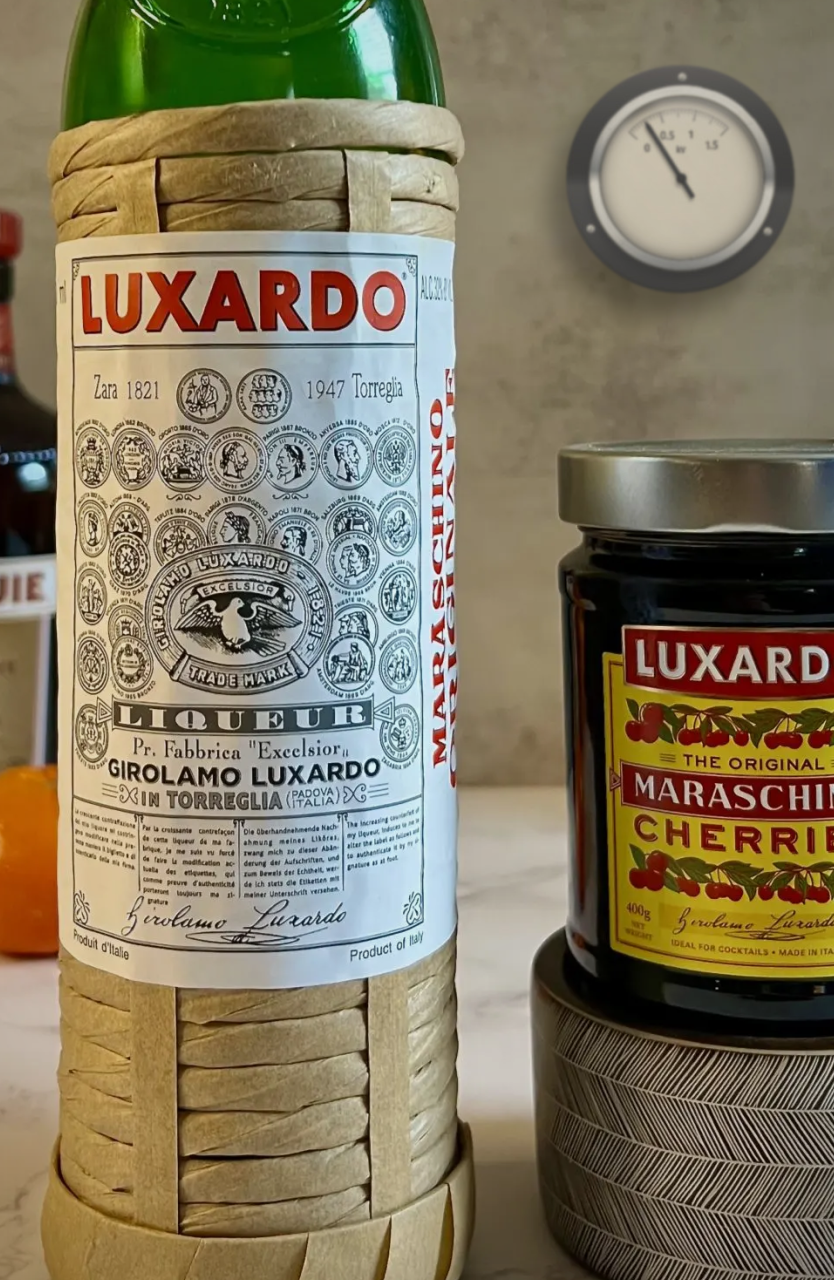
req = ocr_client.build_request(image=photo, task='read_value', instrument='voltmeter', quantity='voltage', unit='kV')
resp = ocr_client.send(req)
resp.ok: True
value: 0.25 kV
